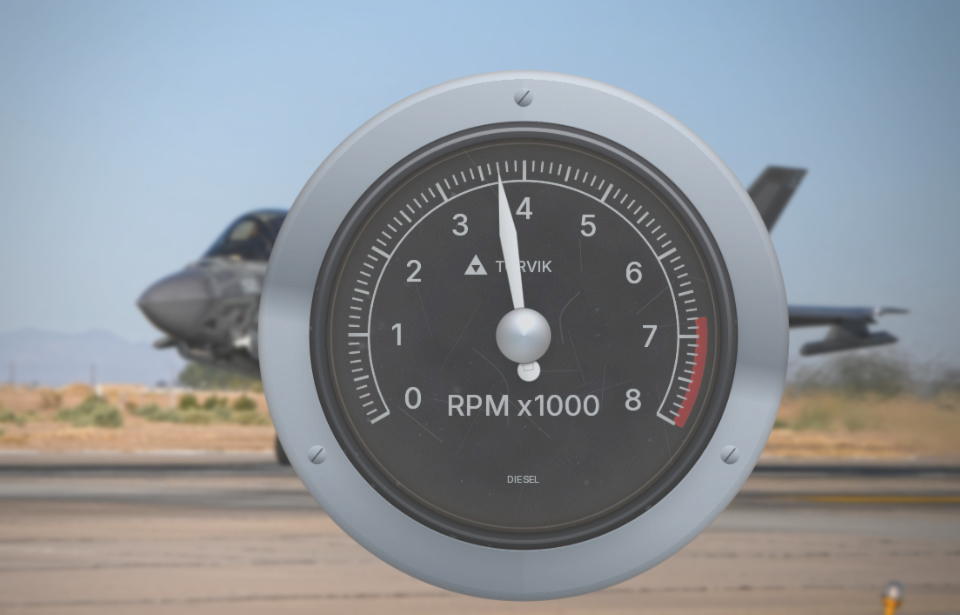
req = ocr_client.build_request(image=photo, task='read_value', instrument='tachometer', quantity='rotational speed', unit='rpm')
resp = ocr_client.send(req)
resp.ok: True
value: 3700 rpm
